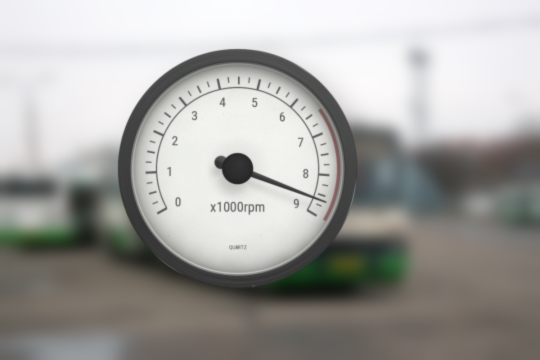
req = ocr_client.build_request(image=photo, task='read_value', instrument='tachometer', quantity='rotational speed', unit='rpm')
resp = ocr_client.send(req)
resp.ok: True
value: 8625 rpm
